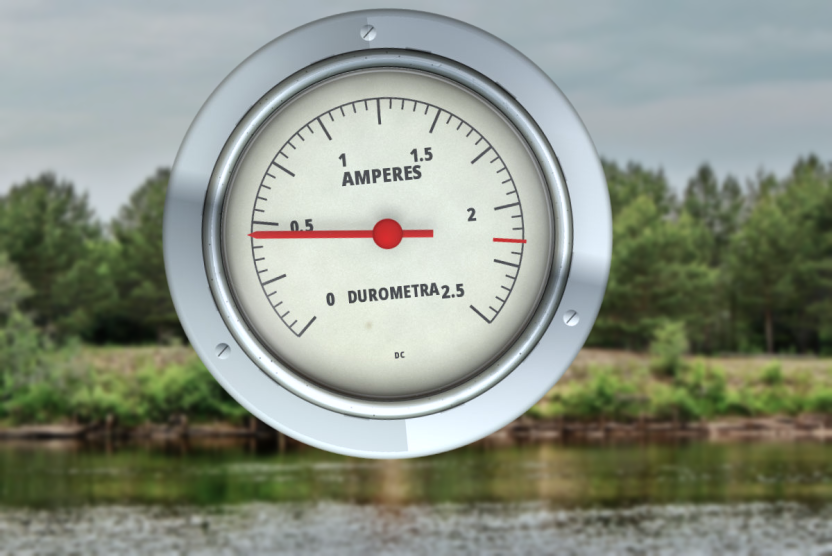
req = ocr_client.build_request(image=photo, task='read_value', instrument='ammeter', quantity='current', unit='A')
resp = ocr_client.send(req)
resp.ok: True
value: 0.45 A
